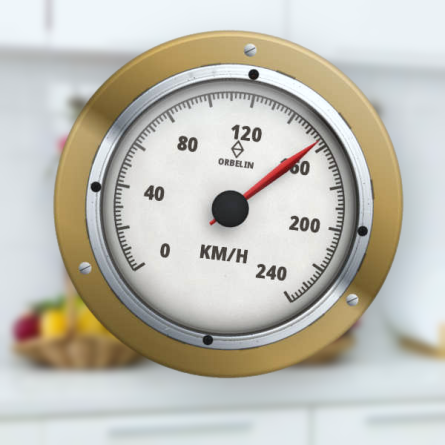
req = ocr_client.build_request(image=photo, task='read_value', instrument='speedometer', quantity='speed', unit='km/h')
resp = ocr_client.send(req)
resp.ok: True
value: 156 km/h
